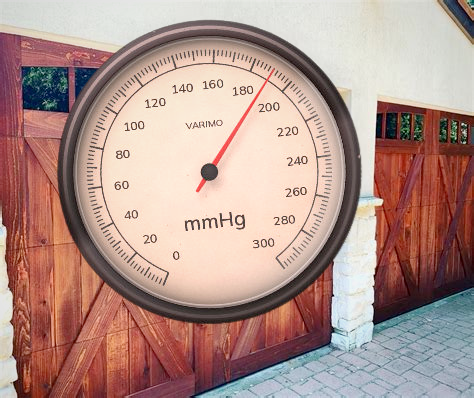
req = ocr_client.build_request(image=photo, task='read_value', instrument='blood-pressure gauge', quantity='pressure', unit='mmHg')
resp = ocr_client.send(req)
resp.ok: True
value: 190 mmHg
